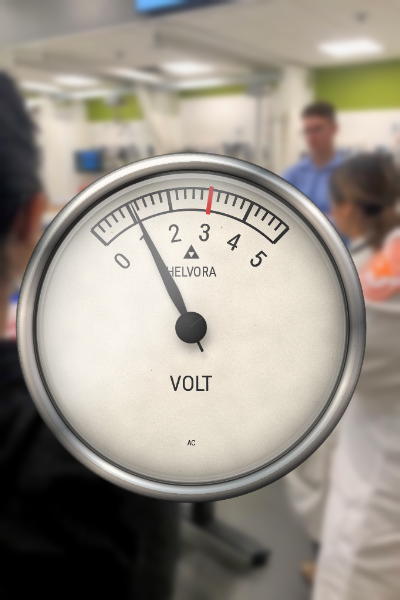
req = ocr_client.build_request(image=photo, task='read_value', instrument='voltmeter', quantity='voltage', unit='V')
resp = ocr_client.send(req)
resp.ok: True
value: 1.1 V
